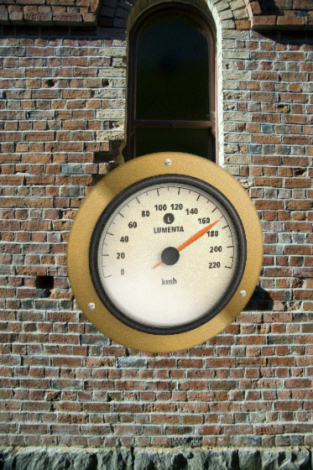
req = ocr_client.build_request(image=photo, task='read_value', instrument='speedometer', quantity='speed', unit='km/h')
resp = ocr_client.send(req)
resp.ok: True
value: 170 km/h
